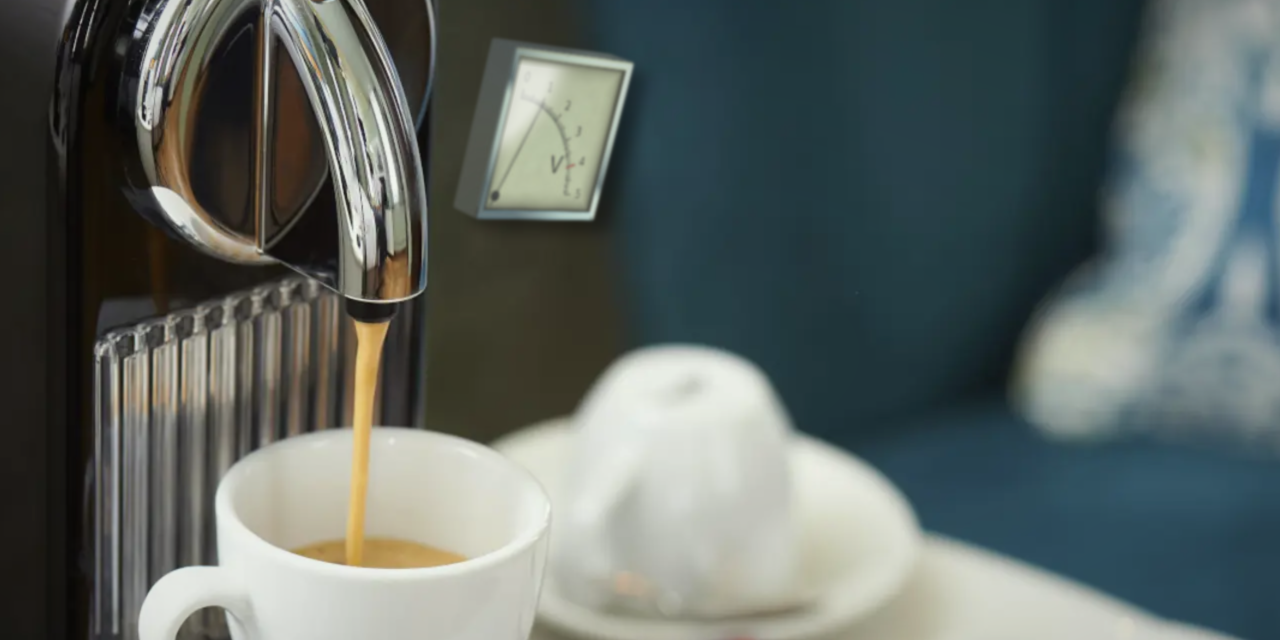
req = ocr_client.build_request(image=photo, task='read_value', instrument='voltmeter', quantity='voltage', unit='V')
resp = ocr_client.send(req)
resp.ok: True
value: 1 V
